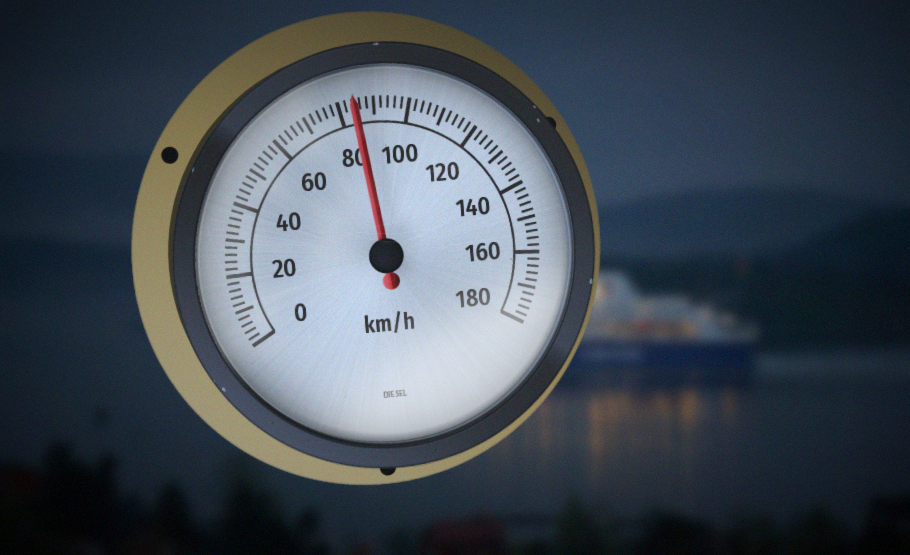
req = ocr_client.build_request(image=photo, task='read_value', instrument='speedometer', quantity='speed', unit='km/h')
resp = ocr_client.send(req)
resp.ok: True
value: 84 km/h
